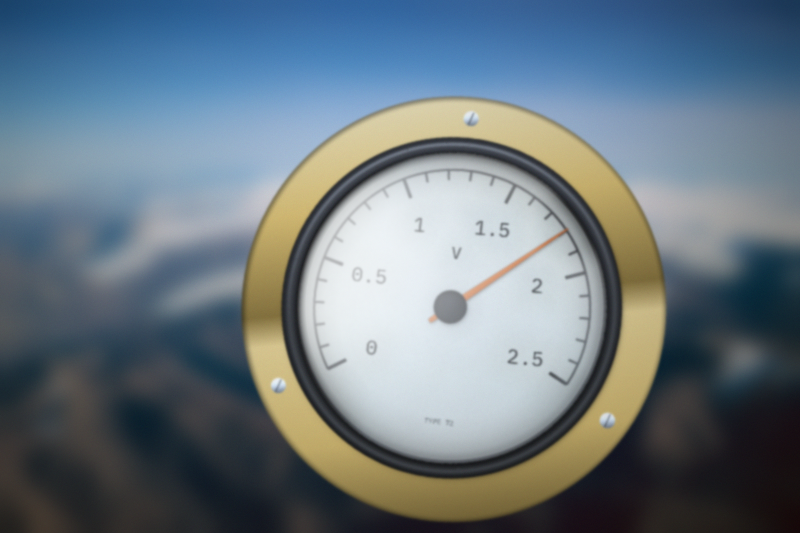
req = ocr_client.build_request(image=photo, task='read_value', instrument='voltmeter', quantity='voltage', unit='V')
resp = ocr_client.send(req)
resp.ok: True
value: 1.8 V
